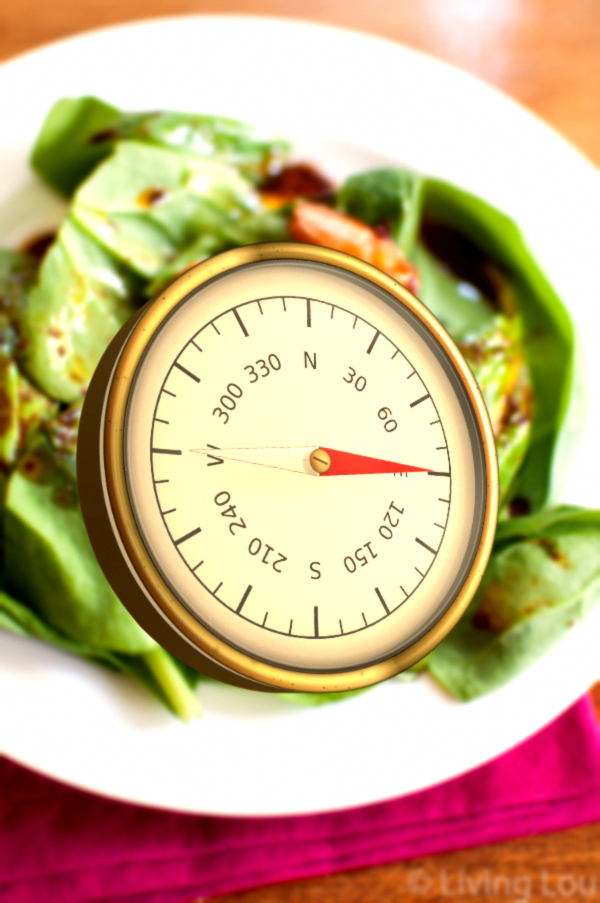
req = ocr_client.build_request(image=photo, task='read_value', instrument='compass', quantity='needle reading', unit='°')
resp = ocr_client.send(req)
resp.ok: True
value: 90 °
